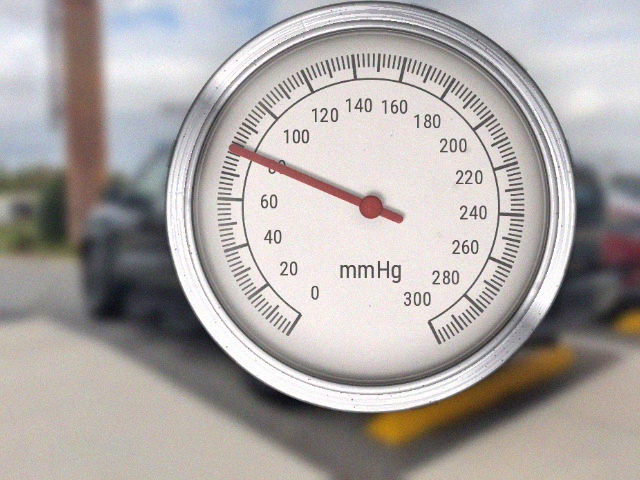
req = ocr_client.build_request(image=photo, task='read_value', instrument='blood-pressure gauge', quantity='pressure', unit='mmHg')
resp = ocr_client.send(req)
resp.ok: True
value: 80 mmHg
